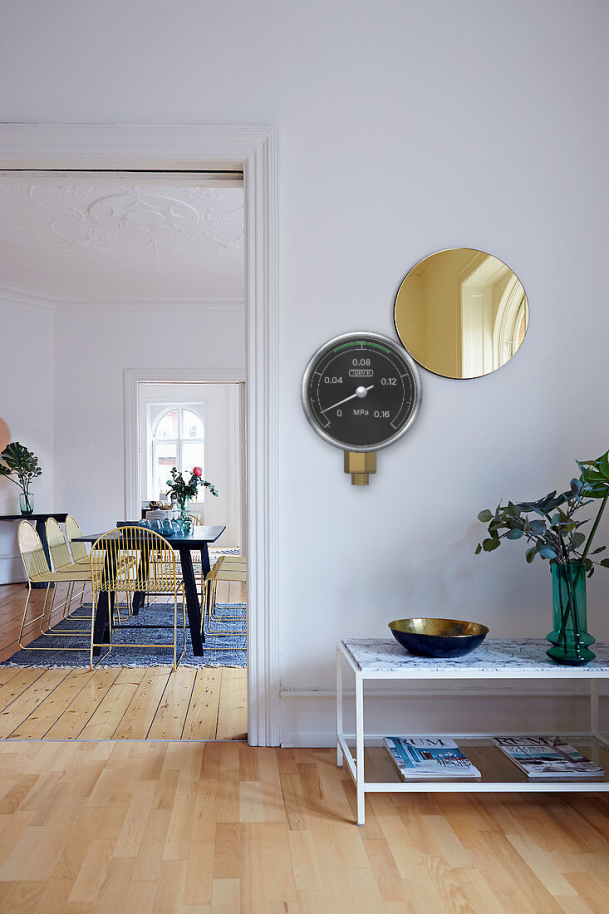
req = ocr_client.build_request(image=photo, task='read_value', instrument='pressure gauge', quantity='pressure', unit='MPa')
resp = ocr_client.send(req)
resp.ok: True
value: 0.01 MPa
